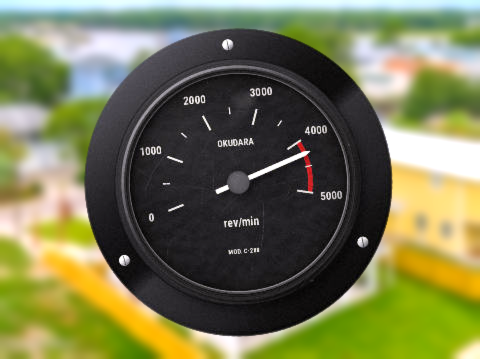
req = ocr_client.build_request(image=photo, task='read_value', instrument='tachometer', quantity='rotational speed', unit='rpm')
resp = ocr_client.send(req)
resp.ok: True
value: 4250 rpm
